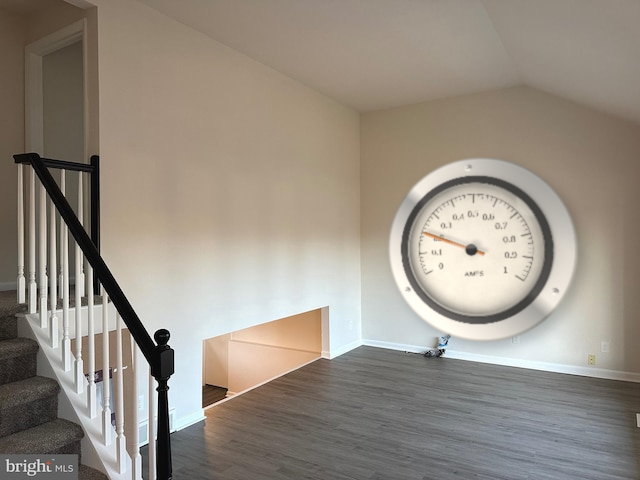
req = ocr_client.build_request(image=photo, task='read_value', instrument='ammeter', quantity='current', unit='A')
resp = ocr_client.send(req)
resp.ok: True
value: 0.2 A
